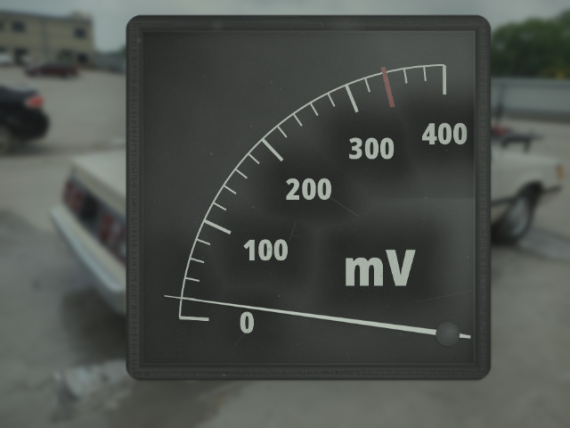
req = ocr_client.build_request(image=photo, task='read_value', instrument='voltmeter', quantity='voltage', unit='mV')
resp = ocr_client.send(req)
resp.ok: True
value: 20 mV
